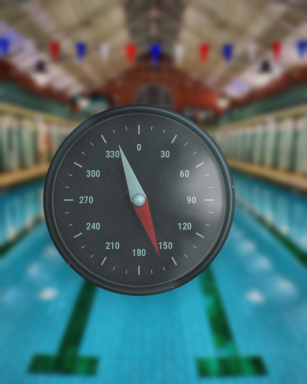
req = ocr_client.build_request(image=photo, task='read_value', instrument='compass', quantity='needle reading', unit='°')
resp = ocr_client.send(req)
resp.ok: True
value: 160 °
